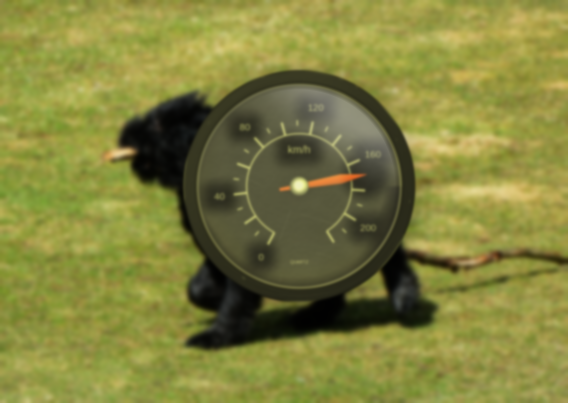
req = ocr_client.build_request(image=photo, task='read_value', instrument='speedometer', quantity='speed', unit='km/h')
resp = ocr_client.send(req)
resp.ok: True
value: 170 km/h
